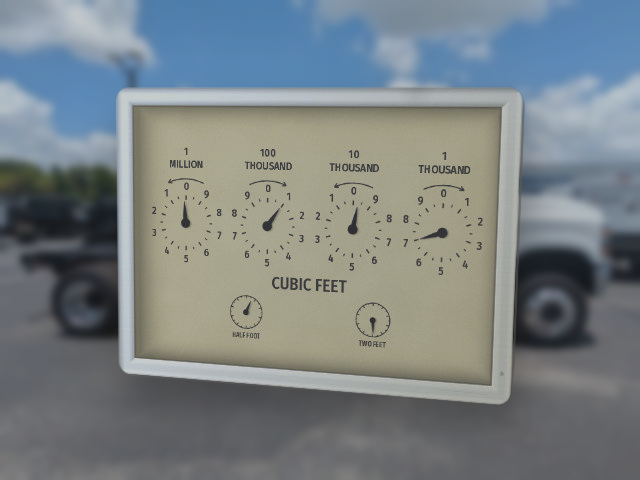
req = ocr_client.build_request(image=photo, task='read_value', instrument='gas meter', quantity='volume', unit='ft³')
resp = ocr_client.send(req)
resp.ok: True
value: 9700 ft³
